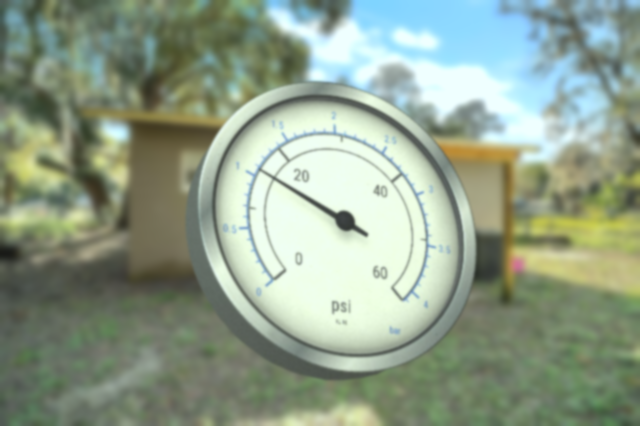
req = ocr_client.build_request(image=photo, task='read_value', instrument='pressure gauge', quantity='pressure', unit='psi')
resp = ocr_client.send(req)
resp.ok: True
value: 15 psi
